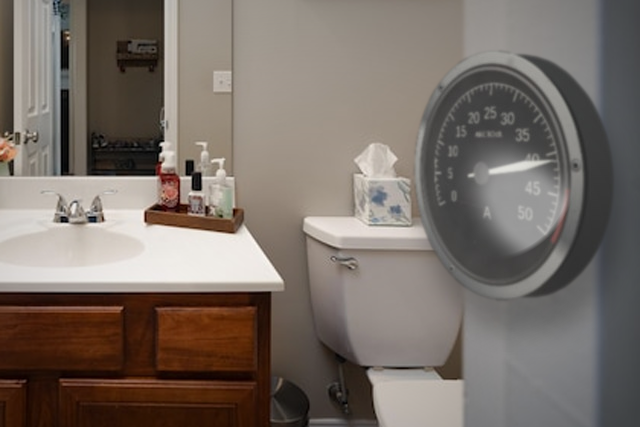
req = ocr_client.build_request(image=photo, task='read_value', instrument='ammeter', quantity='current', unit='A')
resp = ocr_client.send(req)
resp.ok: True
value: 41 A
